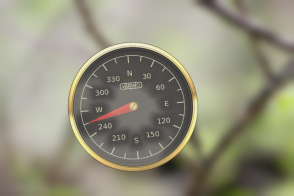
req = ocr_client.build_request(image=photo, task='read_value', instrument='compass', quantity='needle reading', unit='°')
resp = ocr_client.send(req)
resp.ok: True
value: 255 °
